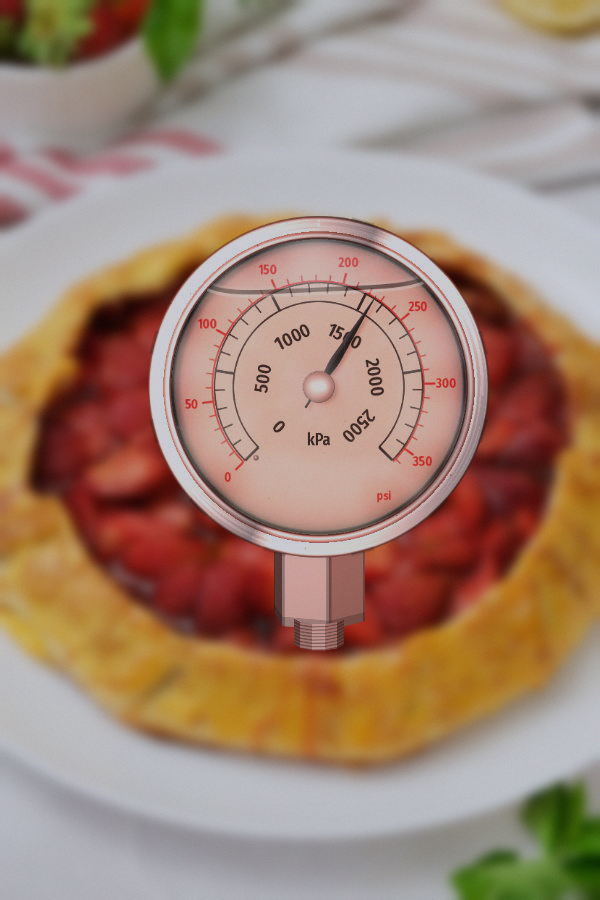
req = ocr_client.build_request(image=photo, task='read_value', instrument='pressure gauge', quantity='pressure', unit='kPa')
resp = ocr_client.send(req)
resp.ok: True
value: 1550 kPa
